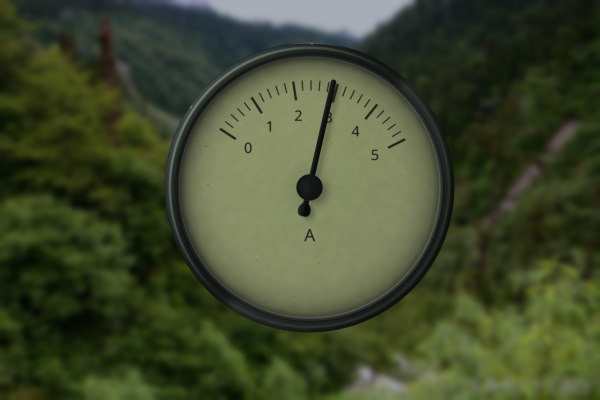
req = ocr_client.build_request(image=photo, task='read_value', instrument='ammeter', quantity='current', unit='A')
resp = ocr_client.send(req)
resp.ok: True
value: 2.9 A
